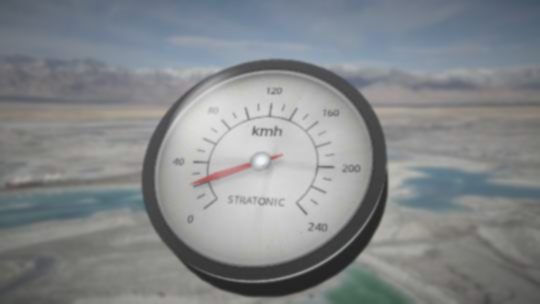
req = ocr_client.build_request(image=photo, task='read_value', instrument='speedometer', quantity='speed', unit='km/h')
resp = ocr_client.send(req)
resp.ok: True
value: 20 km/h
